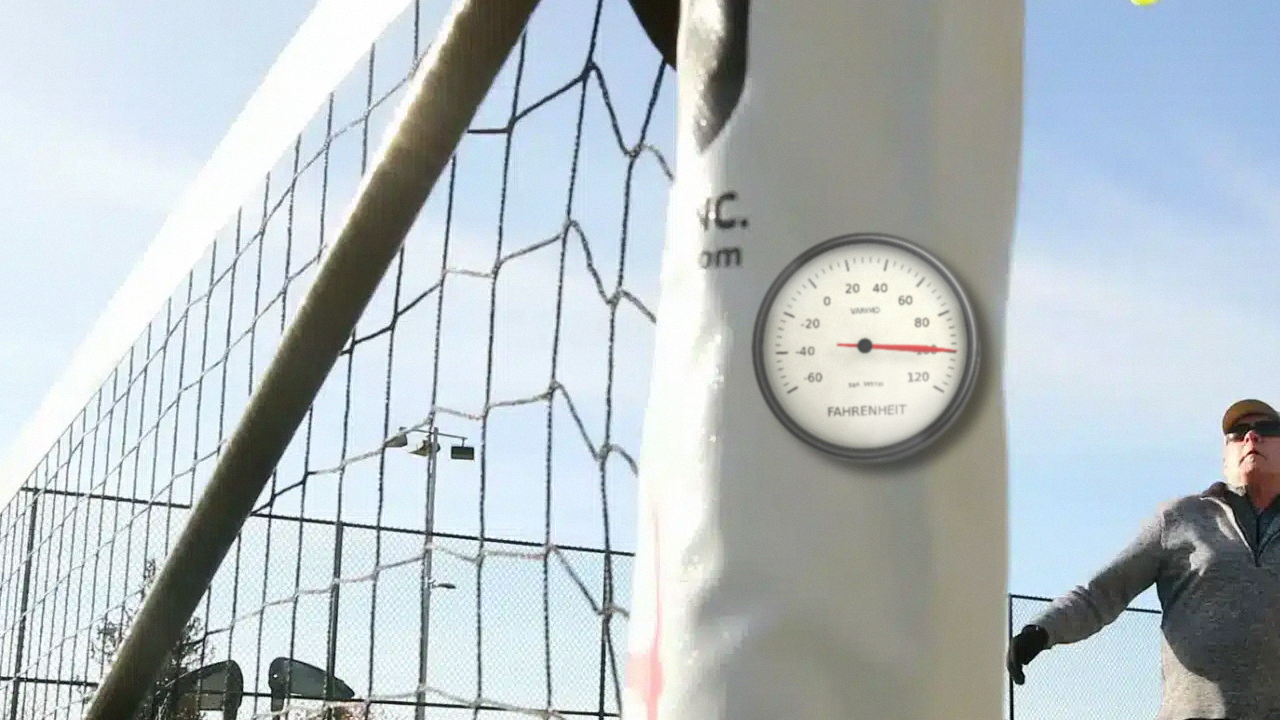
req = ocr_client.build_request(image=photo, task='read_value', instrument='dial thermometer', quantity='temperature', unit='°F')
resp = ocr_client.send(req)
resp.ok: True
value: 100 °F
